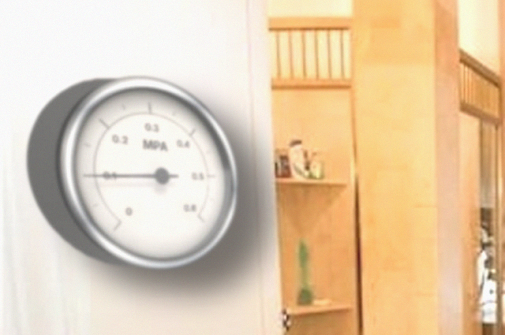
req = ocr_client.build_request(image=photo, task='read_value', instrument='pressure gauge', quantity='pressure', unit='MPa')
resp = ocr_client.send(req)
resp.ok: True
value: 0.1 MPa
